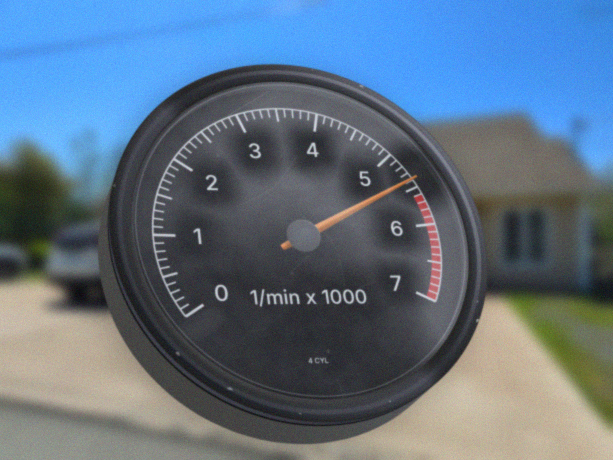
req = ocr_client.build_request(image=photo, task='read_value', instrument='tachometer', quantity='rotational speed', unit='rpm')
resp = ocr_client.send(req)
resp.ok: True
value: 5400 rpm
